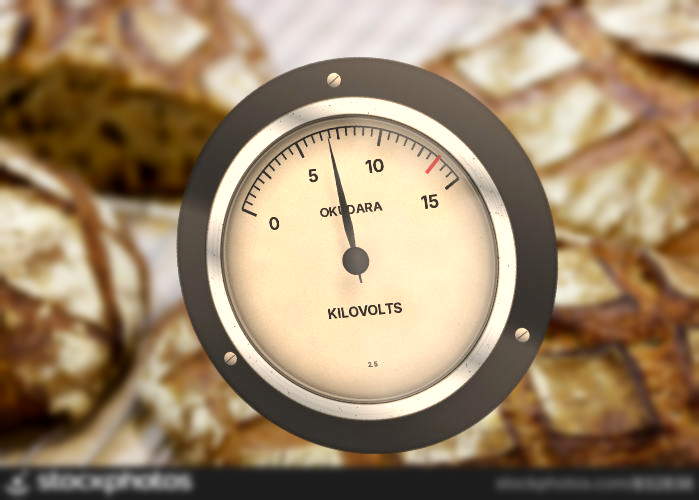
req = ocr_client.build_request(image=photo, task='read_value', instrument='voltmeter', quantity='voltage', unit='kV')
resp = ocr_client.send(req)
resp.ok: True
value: 7 kV
